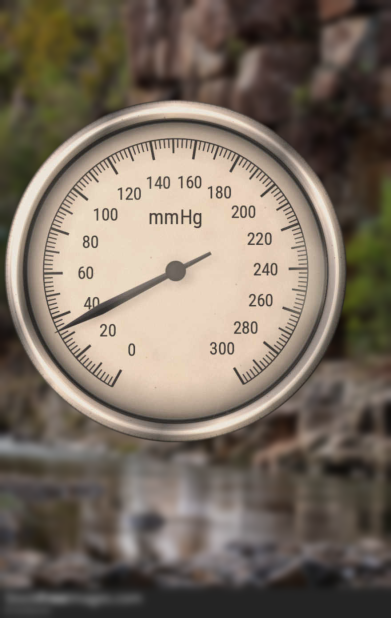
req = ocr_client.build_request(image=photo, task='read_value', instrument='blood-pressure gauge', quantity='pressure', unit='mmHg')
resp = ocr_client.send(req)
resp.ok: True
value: 34 mmHg
